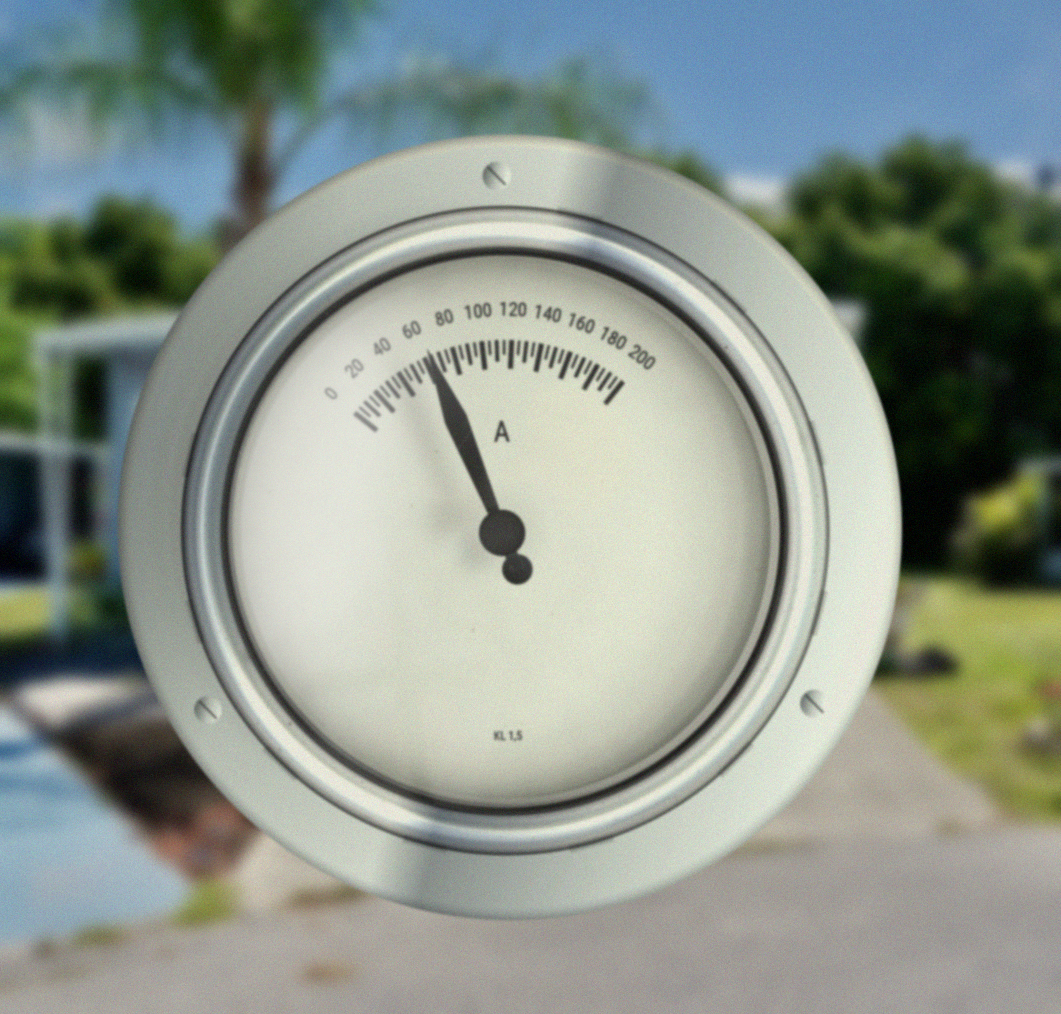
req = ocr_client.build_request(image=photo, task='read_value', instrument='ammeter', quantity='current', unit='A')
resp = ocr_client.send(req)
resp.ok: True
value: 65 A
